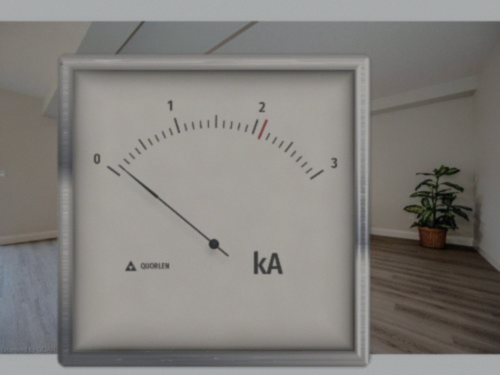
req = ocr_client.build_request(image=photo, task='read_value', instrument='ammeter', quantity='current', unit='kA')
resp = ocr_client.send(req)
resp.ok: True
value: 0.1 kA
